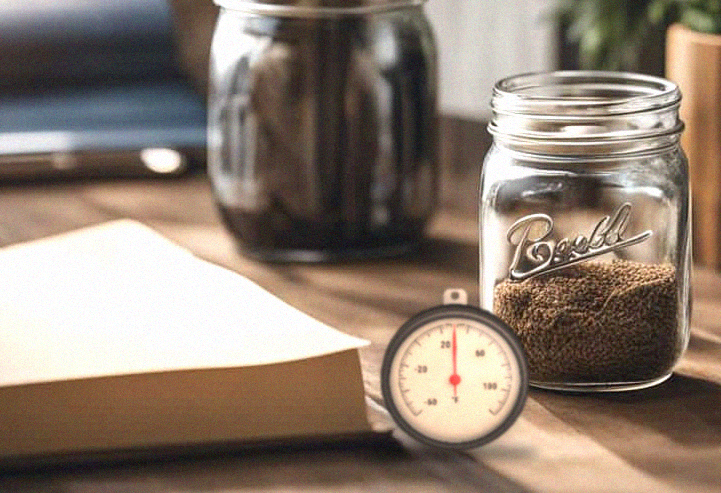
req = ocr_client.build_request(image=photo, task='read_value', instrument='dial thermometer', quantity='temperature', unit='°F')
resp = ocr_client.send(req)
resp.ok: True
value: 30 °F
